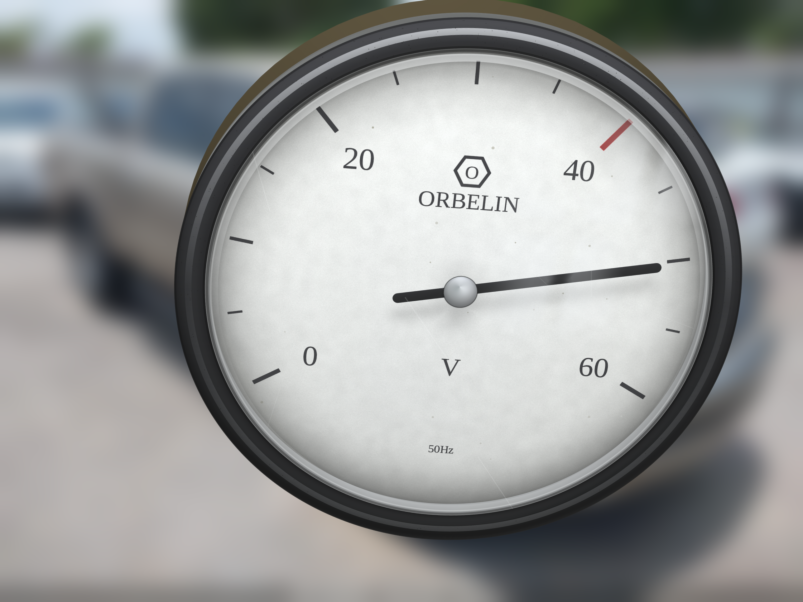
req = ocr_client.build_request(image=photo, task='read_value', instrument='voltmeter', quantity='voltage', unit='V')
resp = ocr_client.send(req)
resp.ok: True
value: 50 V
